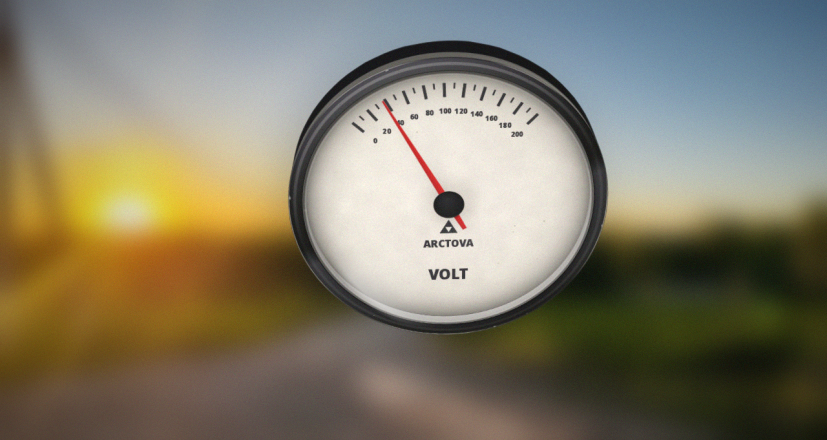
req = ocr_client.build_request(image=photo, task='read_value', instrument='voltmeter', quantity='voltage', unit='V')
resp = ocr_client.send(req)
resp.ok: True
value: 40 V
